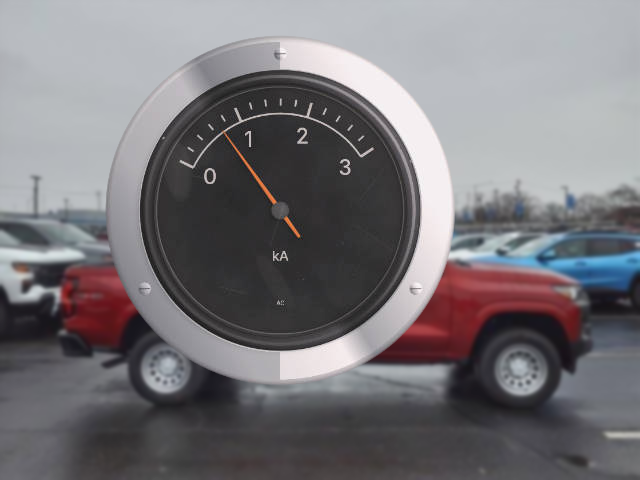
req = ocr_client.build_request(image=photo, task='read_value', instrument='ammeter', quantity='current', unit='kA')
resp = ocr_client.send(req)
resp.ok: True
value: 0.7 kA
